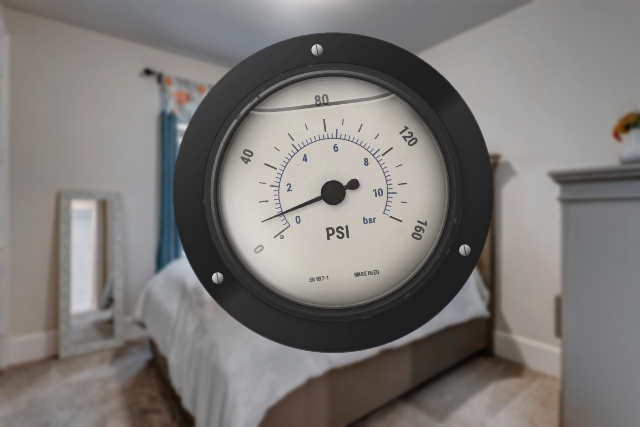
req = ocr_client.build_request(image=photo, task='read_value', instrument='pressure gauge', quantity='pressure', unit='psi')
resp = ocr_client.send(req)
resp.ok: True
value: 10 psi
